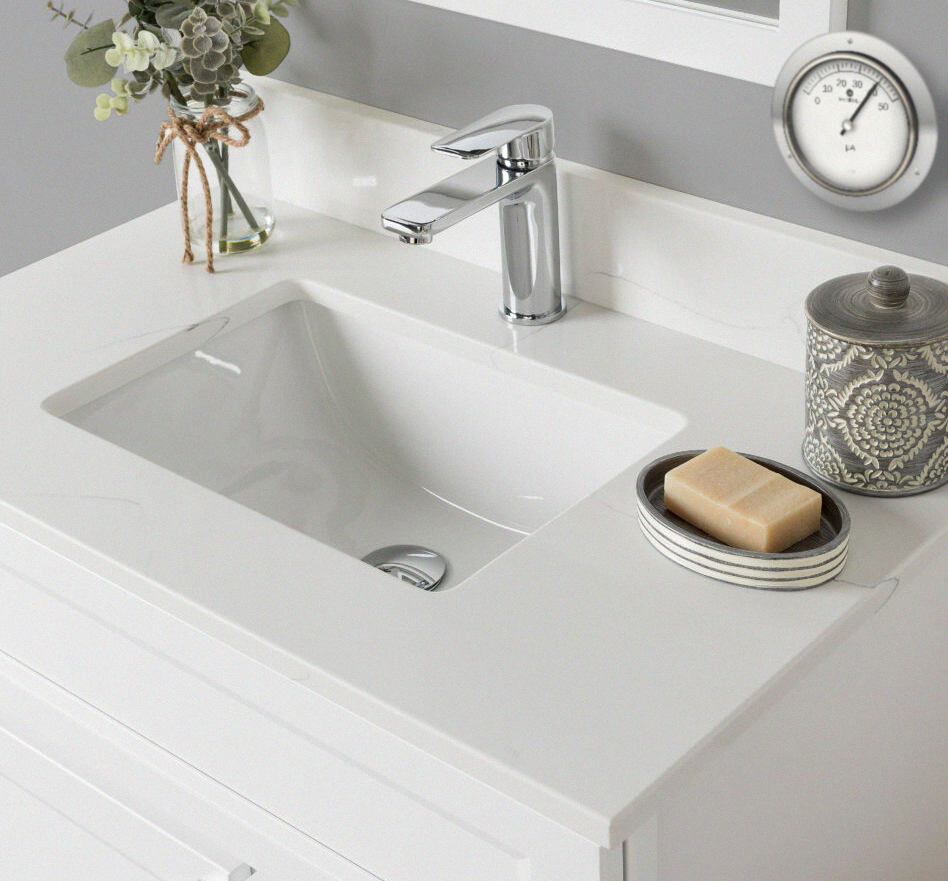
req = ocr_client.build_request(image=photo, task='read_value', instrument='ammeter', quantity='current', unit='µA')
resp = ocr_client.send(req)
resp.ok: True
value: 40 µA
